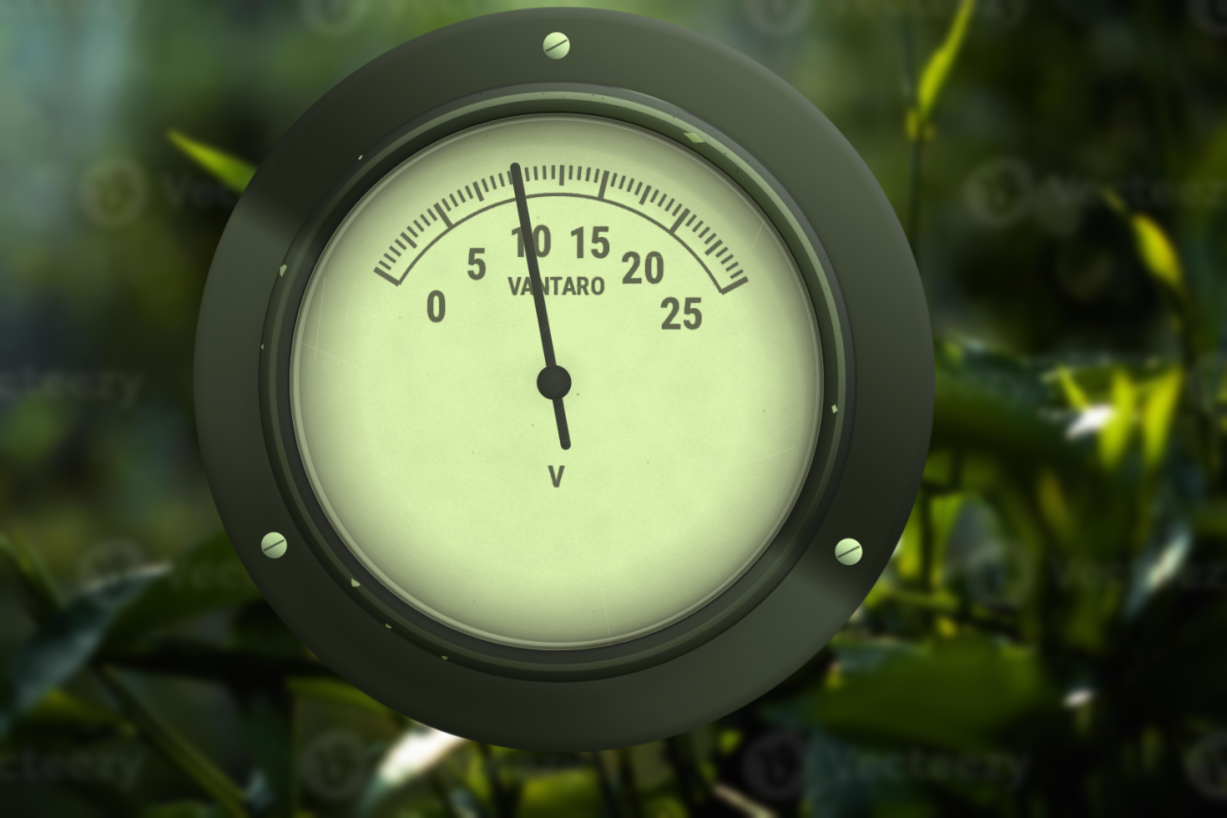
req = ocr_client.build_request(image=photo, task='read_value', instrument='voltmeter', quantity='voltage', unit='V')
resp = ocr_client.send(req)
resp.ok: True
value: 10 V
